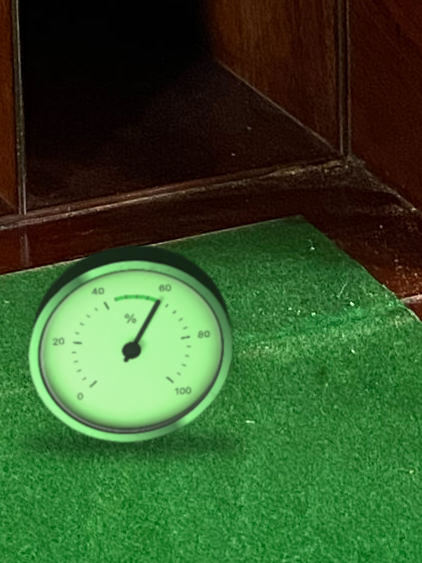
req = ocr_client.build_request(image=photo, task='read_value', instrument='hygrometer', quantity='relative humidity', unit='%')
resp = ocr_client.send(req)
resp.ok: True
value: 60 %
